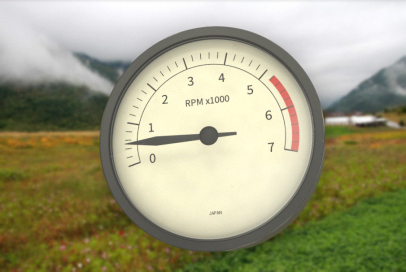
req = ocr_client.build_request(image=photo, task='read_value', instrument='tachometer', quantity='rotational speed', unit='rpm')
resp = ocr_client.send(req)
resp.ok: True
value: 500 rpm
